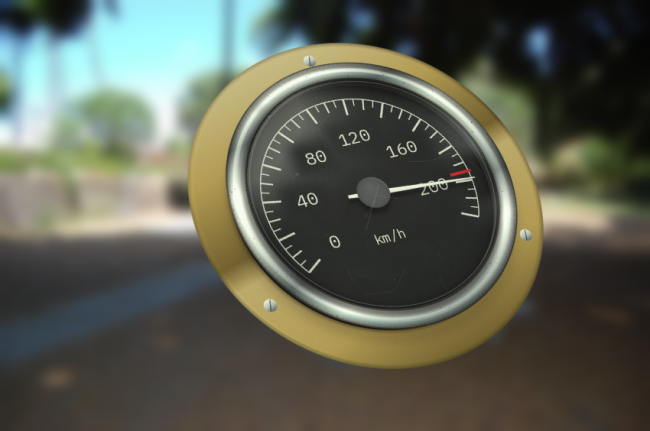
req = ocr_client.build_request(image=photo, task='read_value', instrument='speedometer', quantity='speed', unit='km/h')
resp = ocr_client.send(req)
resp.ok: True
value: 200 km/h
